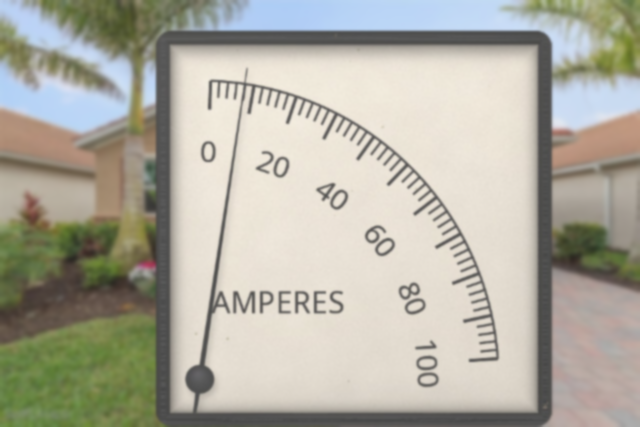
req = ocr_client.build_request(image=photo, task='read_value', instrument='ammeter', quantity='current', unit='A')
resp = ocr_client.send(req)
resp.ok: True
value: 8 A
